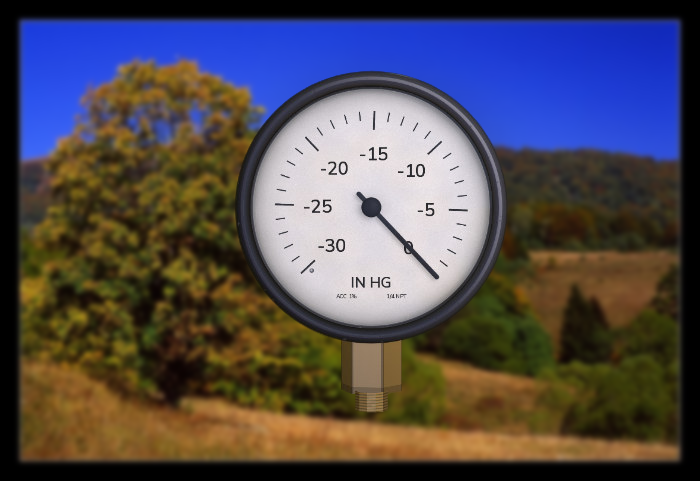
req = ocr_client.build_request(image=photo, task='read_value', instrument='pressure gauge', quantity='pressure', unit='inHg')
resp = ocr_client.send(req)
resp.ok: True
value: 0 inHg
